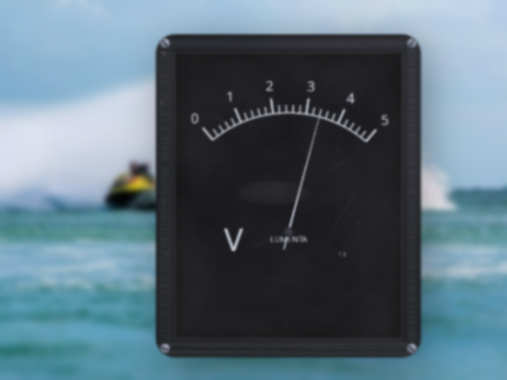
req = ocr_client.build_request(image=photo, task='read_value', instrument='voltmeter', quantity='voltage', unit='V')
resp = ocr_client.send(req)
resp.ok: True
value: 3.4 V
